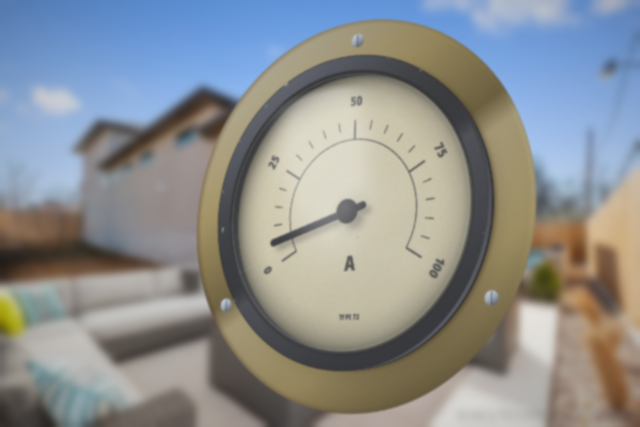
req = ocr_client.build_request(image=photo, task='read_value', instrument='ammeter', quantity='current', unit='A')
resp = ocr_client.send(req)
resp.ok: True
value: 5 A
